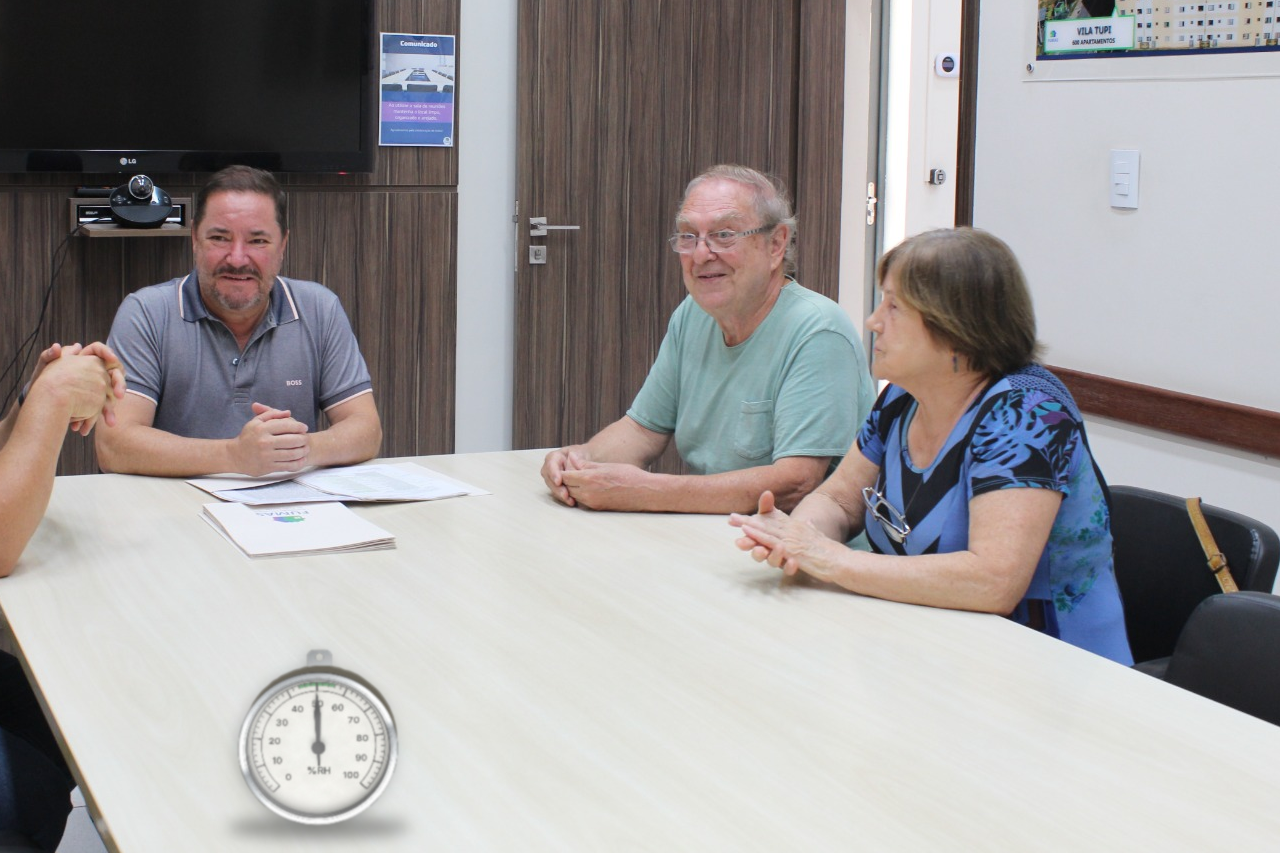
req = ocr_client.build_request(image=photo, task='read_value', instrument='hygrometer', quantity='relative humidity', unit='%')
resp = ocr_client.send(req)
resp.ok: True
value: 50 %
